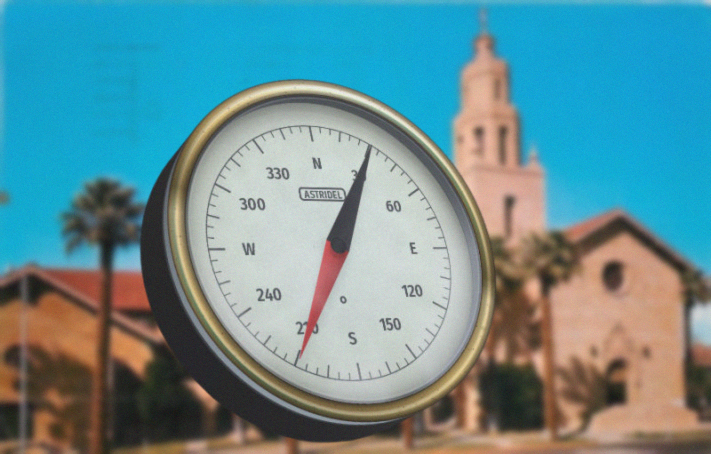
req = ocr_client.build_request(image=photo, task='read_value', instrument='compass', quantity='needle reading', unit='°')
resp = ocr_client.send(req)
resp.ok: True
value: 210 °
